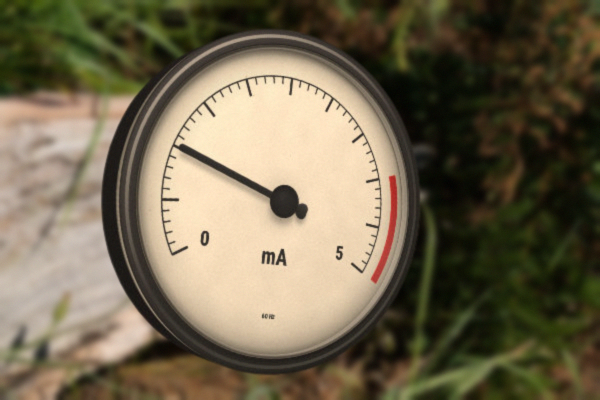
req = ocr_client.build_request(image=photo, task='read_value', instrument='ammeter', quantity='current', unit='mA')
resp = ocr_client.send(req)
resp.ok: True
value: 1 mA
